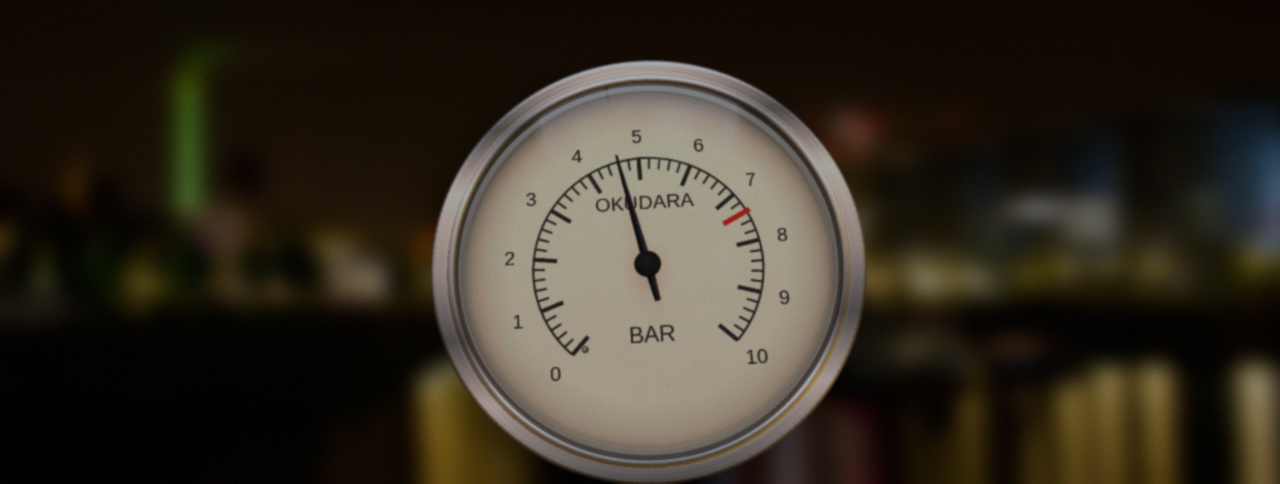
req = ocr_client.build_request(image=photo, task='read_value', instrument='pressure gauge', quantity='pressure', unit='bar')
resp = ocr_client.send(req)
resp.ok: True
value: 4.6 bar
